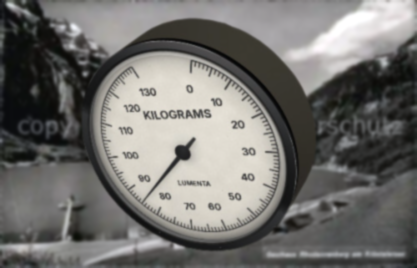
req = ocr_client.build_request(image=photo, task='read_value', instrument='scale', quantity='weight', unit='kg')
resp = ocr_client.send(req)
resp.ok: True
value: 85 kg
